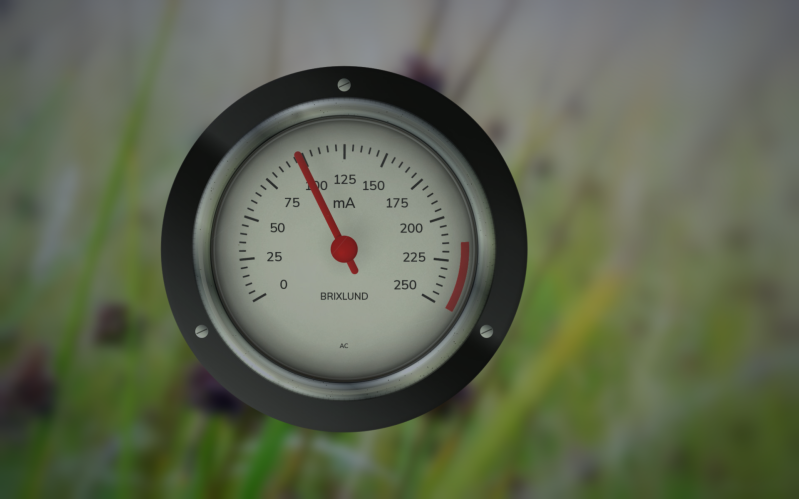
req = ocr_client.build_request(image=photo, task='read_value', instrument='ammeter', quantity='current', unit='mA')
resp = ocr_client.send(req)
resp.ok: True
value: 97.5 mA
